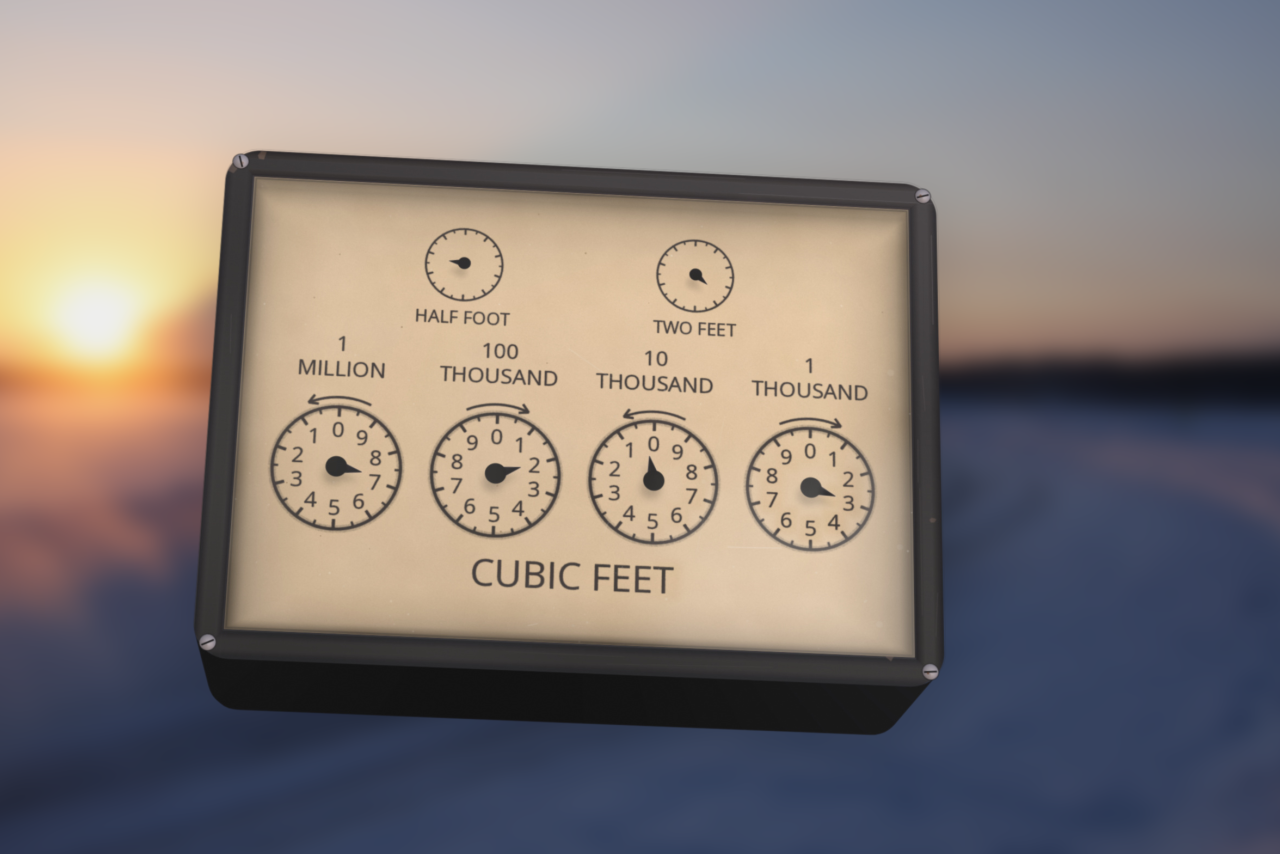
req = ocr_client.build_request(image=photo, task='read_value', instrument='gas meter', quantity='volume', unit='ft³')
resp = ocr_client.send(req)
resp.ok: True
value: 720300 ft³
